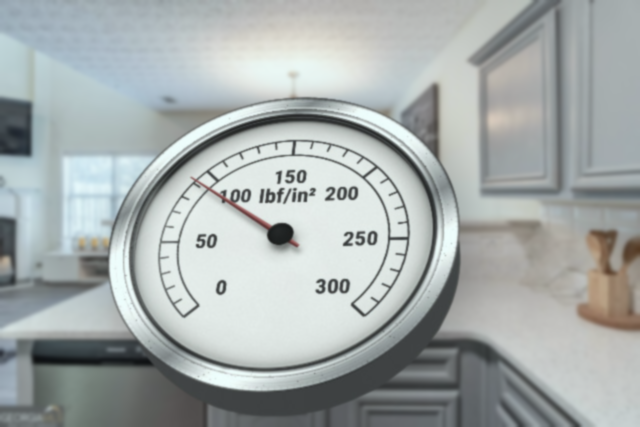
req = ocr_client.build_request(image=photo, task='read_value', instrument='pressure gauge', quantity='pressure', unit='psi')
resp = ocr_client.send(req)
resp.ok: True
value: 90 psi
